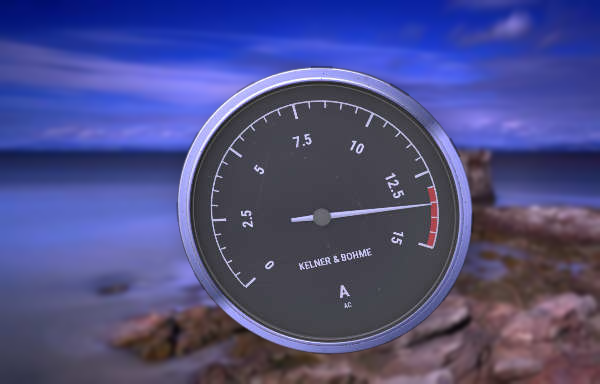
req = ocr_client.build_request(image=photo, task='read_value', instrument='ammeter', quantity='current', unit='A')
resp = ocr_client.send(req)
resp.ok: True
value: 13.5 A
